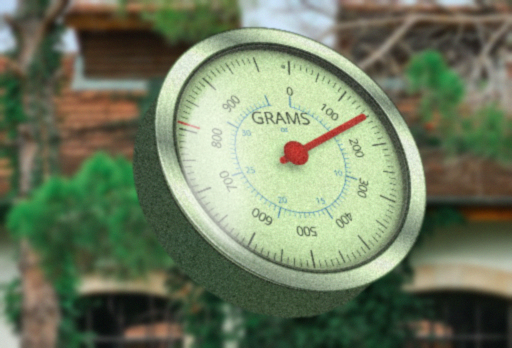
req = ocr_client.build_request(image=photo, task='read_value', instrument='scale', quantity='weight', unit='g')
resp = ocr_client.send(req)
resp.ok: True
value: 150 g
